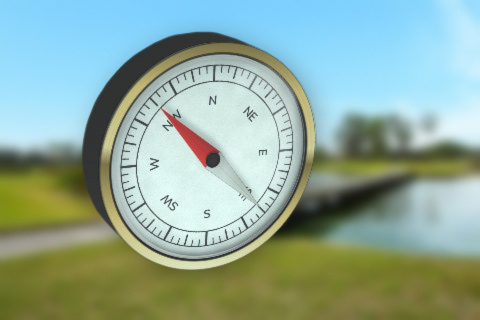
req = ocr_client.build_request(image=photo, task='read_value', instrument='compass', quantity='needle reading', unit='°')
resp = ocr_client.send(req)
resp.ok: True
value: 315 °
